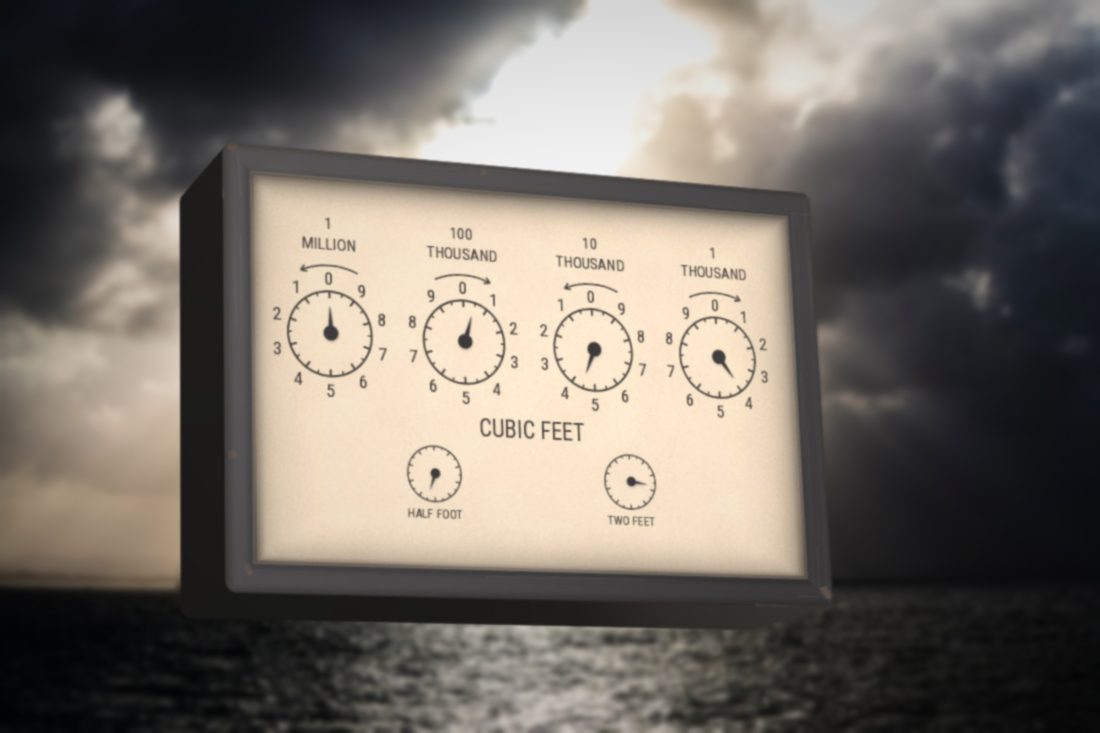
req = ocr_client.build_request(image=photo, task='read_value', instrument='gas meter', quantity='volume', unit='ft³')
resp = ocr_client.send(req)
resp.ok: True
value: 4400 ft³
